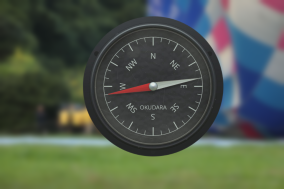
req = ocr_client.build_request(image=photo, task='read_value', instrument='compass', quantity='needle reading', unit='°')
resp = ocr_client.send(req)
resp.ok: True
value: 260 °
